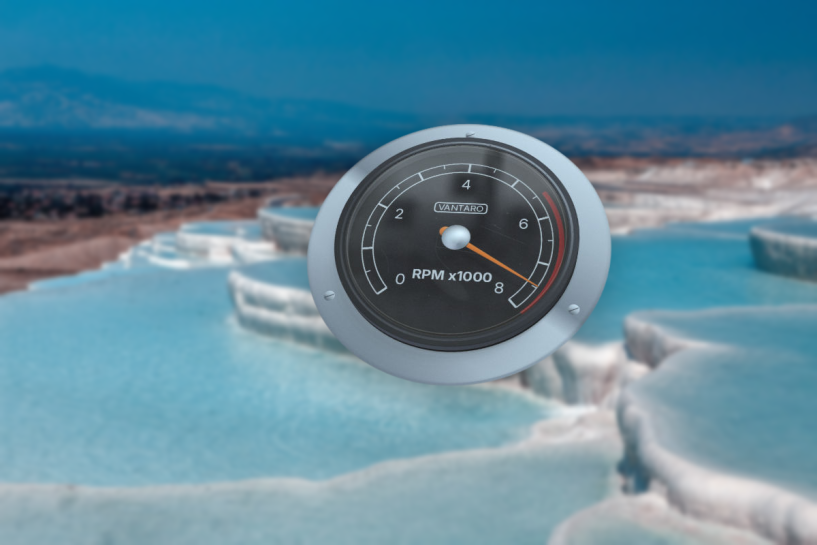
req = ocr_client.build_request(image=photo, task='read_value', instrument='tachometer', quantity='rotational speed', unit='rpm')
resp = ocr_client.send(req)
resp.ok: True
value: 7500 rpm
